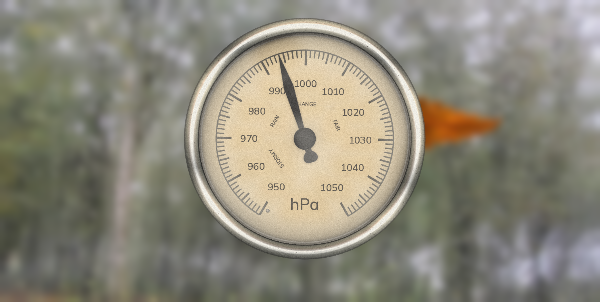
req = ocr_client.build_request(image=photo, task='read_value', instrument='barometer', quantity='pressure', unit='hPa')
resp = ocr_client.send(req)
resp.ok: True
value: 994 hPa
